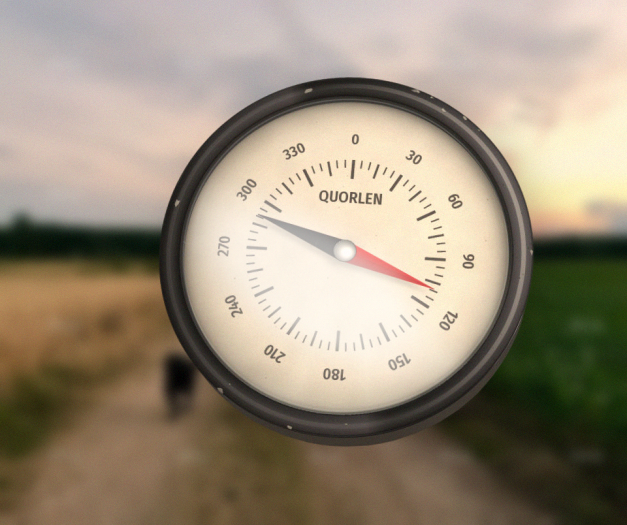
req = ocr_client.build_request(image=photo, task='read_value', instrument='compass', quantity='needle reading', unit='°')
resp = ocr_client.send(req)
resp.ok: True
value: 110 °
